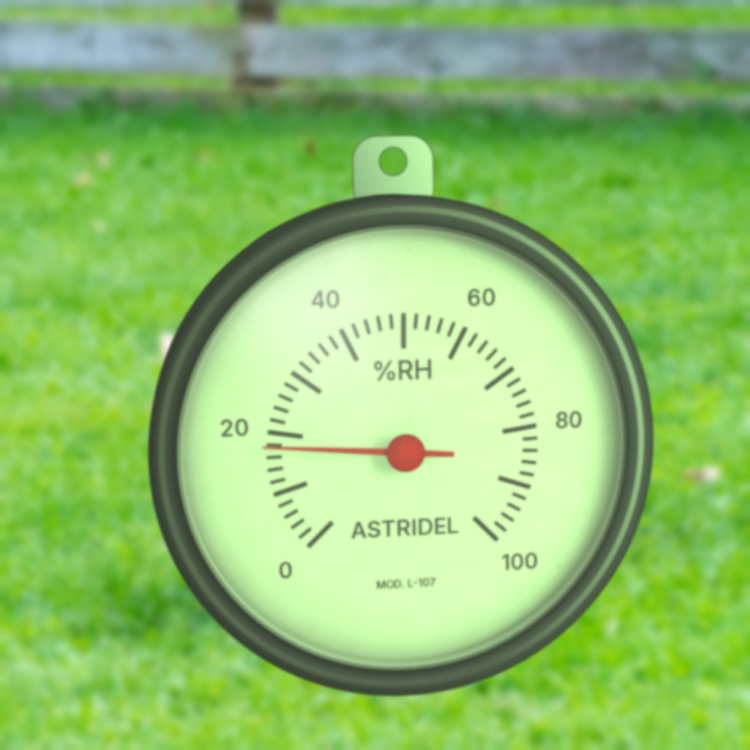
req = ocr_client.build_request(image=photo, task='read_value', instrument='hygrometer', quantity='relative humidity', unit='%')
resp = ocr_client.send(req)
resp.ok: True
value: 18 %
